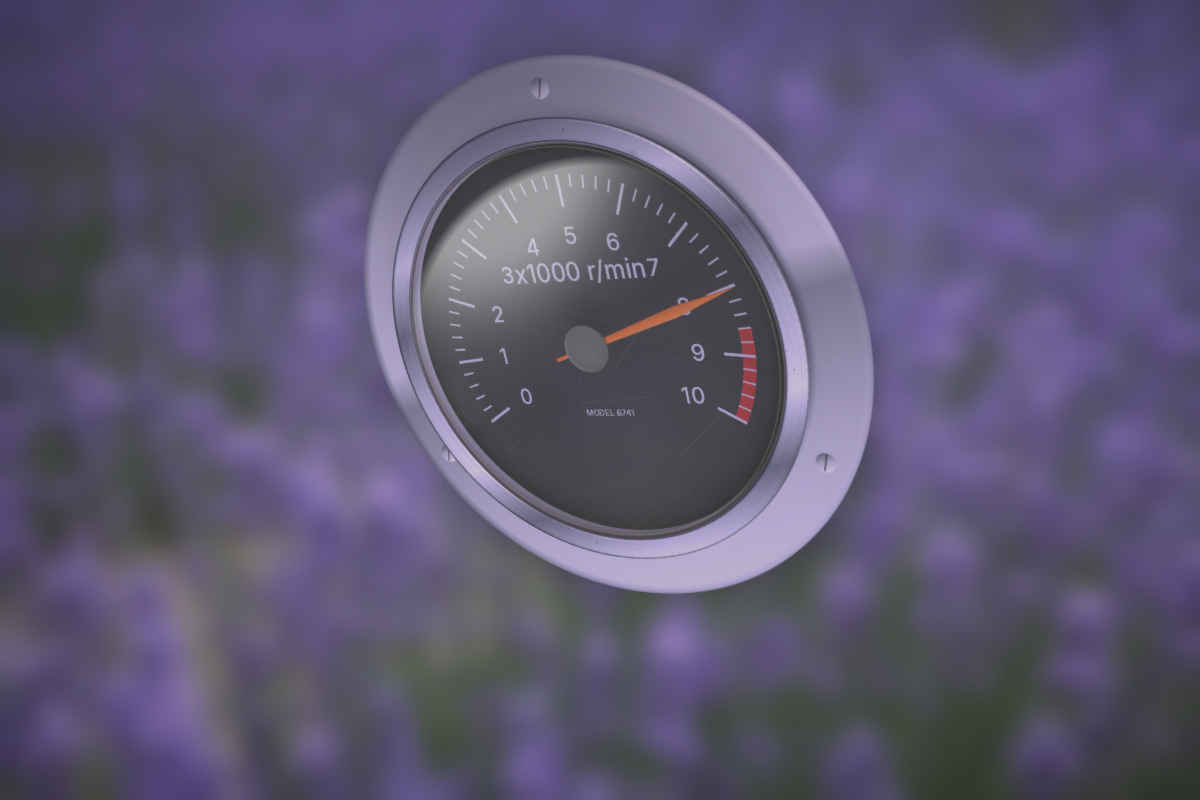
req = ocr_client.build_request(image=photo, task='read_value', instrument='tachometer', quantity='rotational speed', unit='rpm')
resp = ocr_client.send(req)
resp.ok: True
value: 8000 rpm
